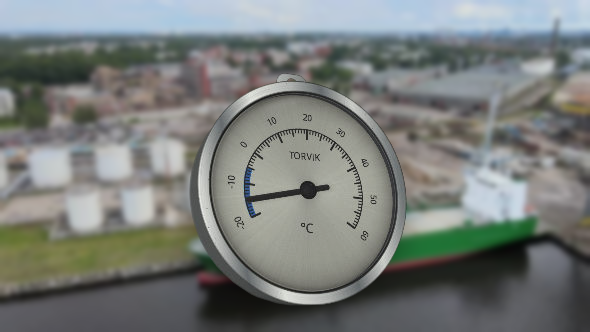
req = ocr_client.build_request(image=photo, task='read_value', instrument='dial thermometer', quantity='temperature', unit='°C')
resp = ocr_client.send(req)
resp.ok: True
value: -15 °C
